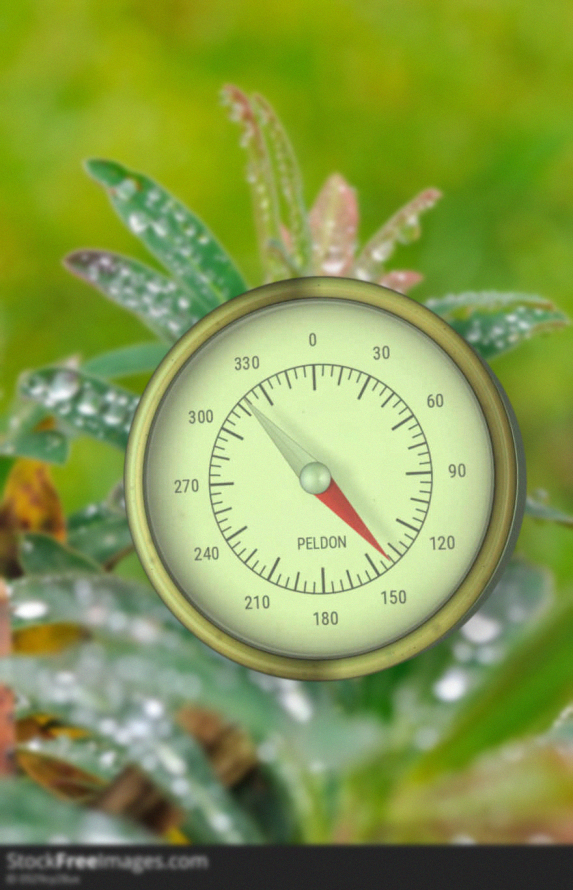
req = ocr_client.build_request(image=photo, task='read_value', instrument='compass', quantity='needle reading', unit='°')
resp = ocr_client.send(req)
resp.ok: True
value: 140 °
